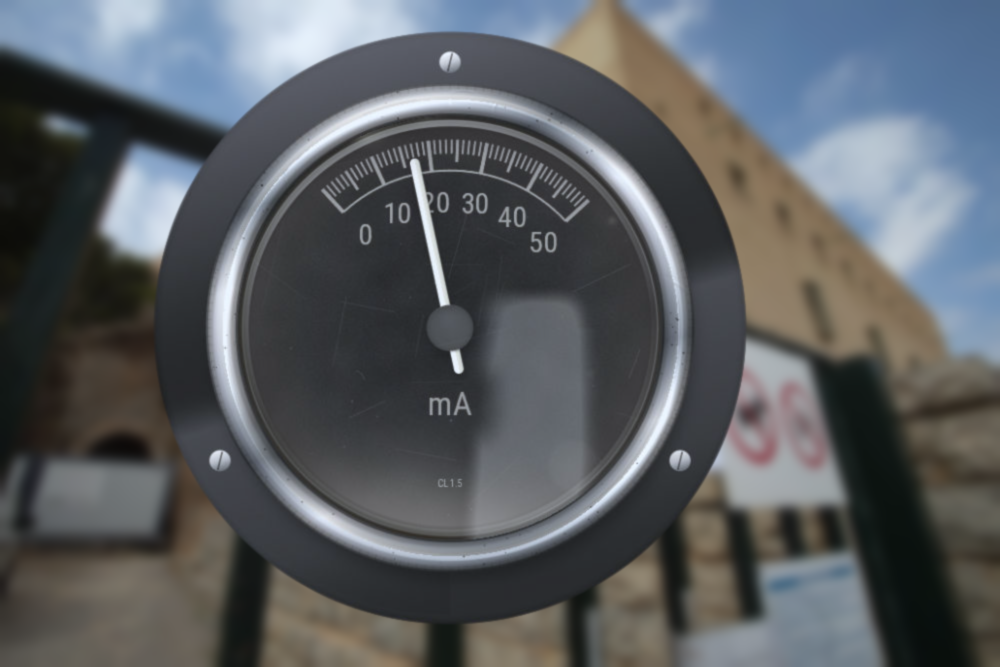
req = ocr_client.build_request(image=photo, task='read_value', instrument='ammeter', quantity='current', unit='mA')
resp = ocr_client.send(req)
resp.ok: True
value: 17 mA
